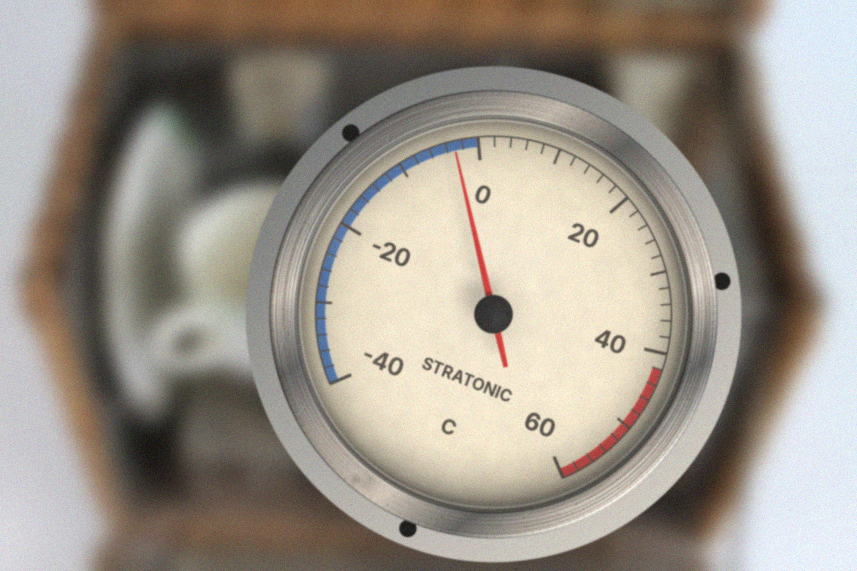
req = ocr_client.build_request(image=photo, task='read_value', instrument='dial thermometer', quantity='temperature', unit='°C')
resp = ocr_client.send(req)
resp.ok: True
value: -3 °C
